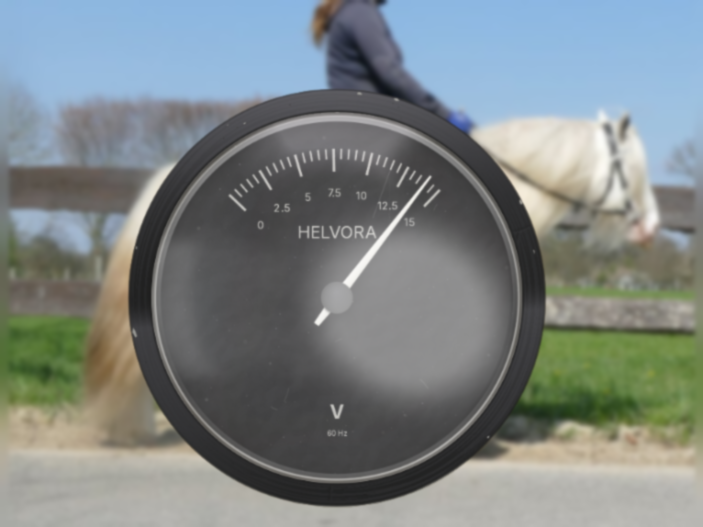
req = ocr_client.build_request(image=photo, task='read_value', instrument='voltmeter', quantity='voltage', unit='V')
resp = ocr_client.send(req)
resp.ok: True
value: 14 V
